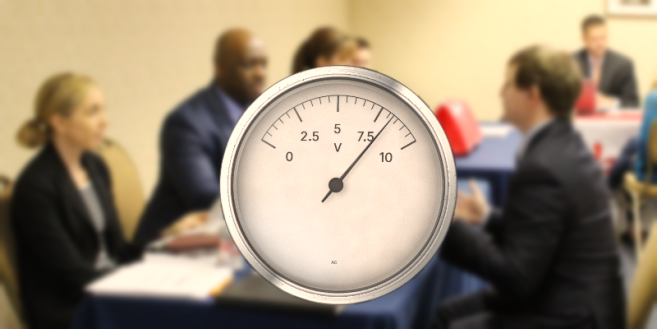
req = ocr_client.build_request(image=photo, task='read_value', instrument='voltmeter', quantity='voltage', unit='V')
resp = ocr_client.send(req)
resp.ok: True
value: 8.25 V
